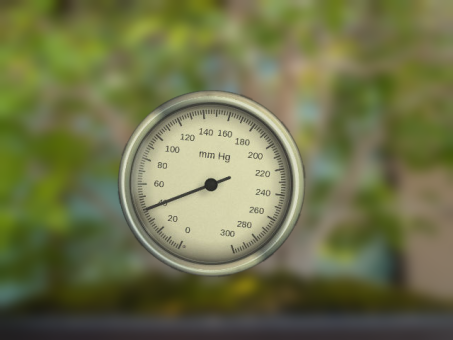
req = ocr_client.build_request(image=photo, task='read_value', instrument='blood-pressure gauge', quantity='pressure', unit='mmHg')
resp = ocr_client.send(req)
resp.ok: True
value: 40 mmHg
